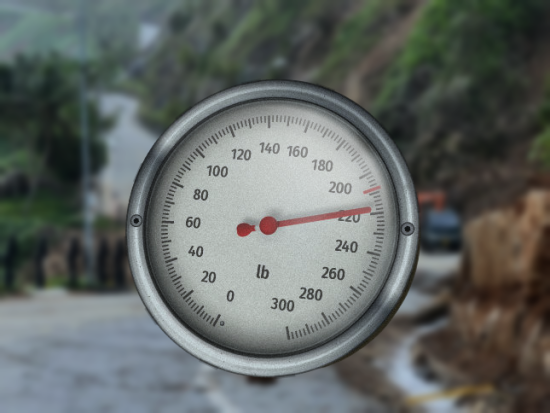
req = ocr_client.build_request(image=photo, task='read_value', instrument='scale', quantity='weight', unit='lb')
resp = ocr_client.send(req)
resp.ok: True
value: 218 lb
